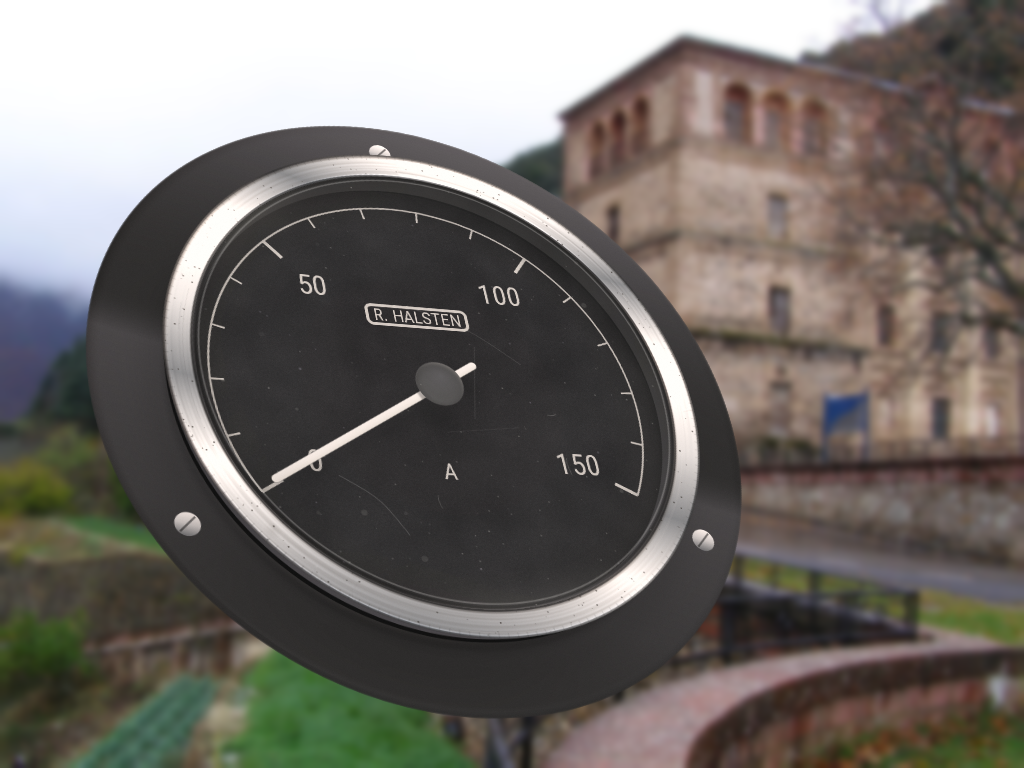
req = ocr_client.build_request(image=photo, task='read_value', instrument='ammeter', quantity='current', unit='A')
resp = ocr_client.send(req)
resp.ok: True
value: 0 A
